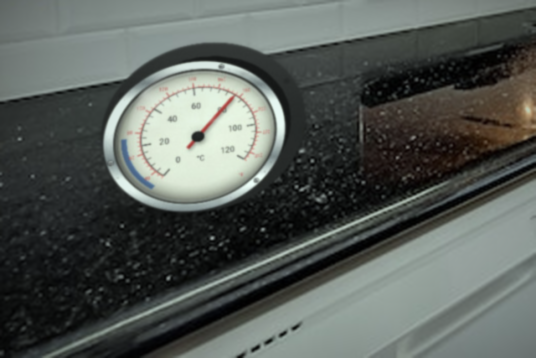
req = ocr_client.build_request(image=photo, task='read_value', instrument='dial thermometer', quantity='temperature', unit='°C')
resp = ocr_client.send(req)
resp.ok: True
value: 80 °C
